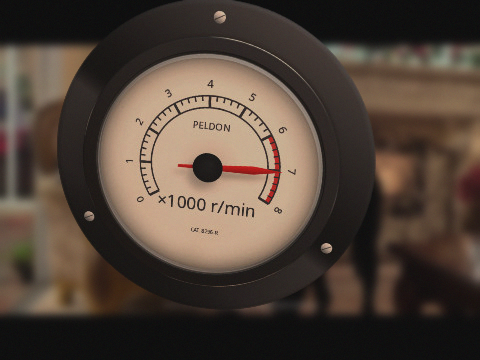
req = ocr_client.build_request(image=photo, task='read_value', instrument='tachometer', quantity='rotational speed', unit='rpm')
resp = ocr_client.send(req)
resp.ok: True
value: 7000 rpm
